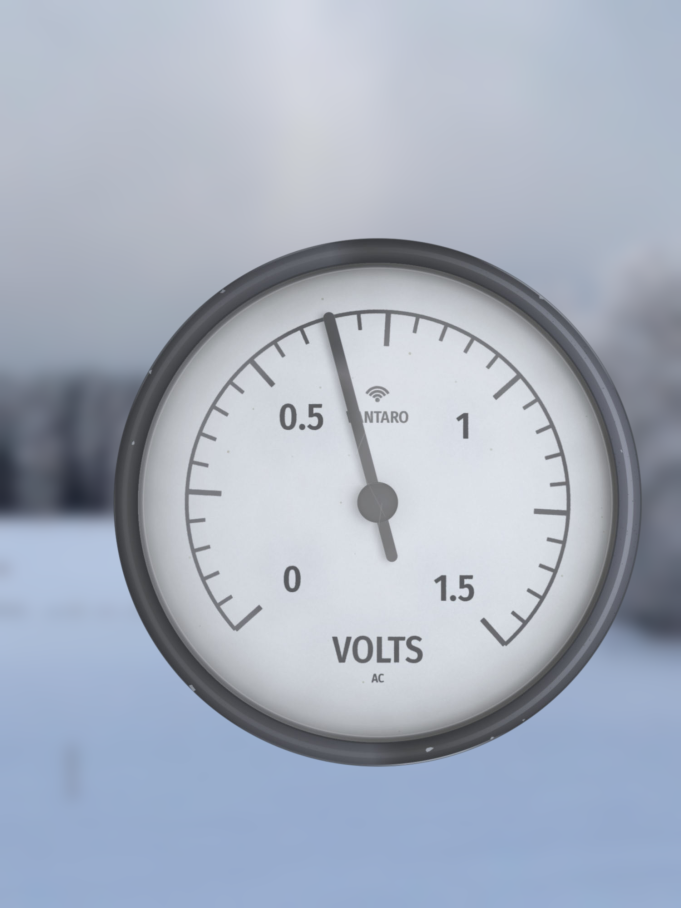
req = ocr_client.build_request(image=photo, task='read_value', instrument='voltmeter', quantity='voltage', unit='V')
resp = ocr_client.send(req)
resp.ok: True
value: 0.65 V
